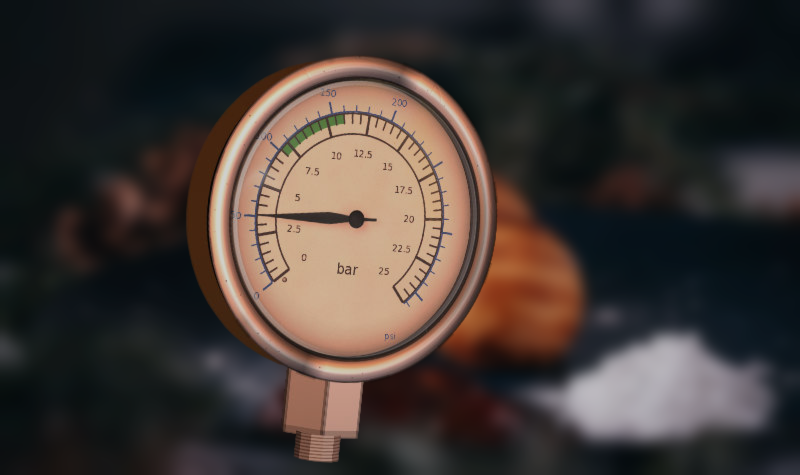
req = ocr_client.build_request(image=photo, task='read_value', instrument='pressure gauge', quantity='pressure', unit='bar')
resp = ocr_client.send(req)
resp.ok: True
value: 3.5 bar
